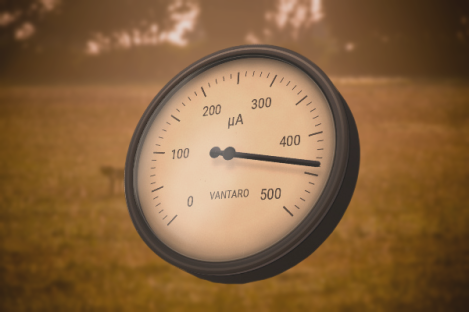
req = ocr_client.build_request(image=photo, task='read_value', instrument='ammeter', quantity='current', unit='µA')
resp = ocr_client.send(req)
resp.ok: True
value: 440 µA
